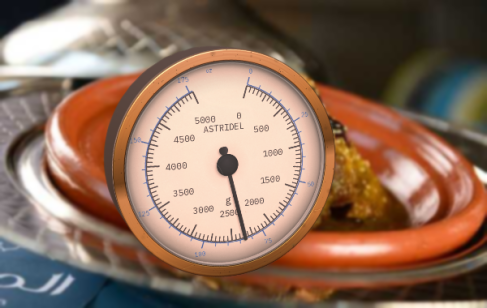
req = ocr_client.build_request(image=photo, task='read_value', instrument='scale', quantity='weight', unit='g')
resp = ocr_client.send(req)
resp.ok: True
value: 2350 g
